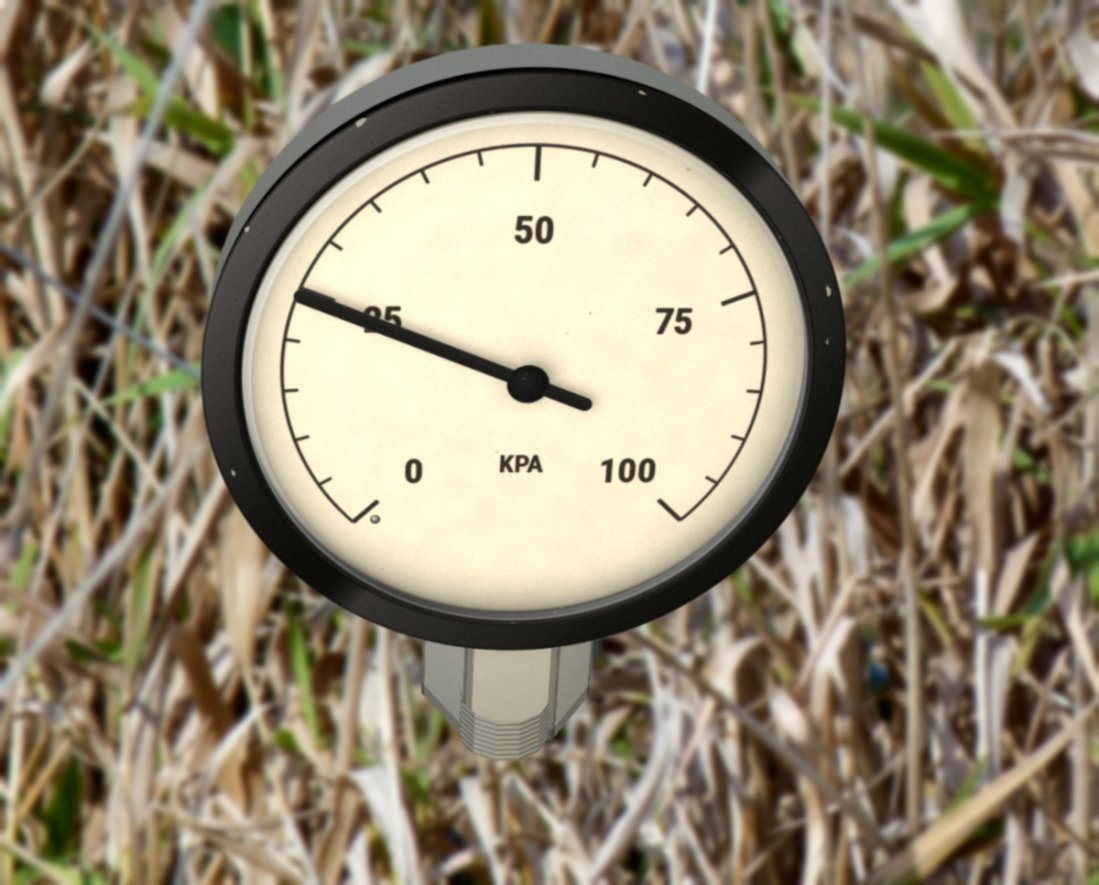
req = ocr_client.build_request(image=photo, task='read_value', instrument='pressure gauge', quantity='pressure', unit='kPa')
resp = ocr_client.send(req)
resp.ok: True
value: 25 kPa
